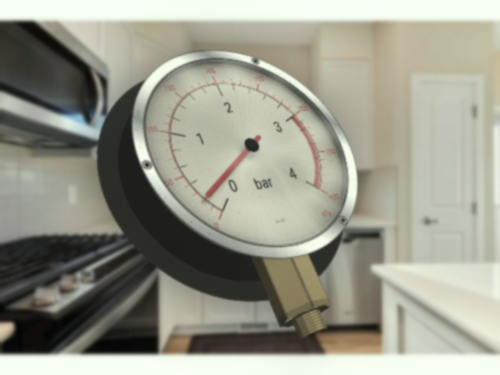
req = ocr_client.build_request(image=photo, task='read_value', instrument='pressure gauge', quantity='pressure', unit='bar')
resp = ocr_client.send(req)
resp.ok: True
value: 0.2 bar
